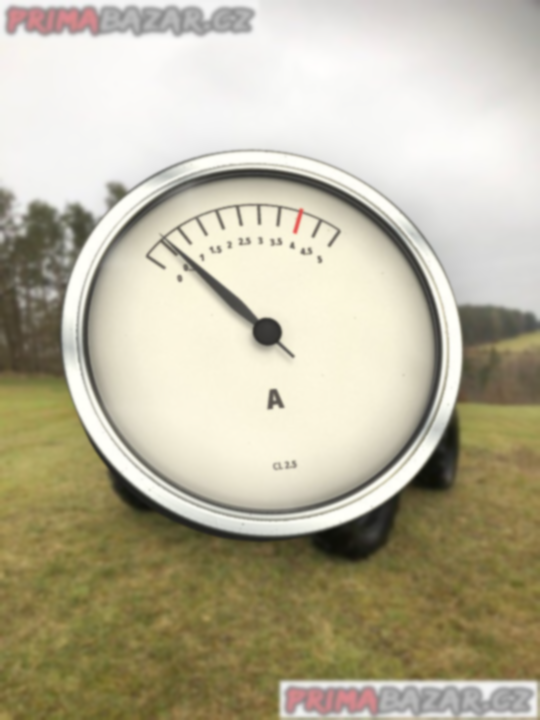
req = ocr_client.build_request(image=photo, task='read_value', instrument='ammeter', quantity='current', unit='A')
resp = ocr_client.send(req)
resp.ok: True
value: 0.5 A
